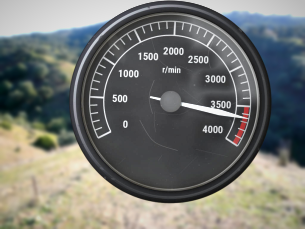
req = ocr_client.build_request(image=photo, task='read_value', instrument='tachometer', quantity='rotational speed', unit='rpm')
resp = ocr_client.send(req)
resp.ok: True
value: 3650 rpm
